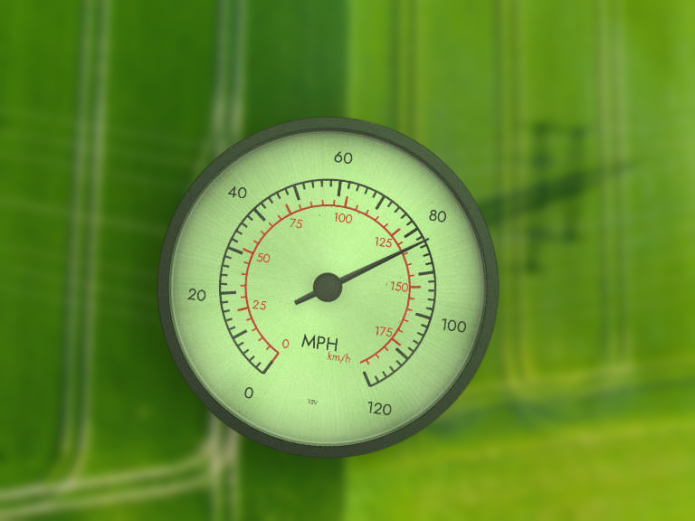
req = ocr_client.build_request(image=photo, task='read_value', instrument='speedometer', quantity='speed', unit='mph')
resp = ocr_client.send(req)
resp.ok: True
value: 83 mph
